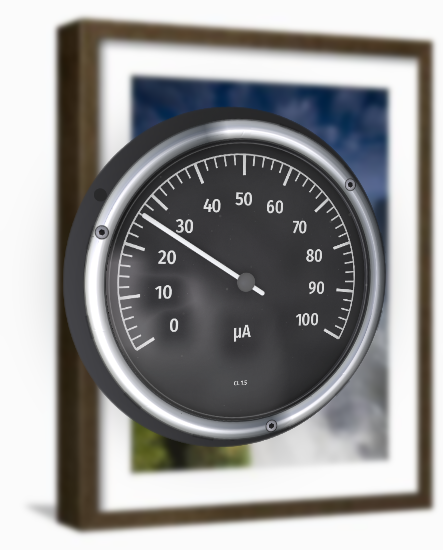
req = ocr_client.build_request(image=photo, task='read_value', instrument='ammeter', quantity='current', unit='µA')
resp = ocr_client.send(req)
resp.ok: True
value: 26 µA
